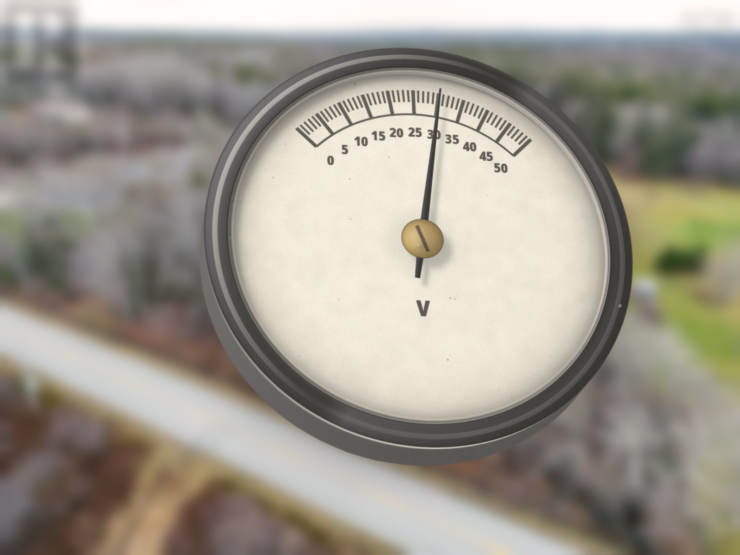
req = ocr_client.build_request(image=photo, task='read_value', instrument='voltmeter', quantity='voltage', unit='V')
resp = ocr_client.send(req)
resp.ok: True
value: 30 V
